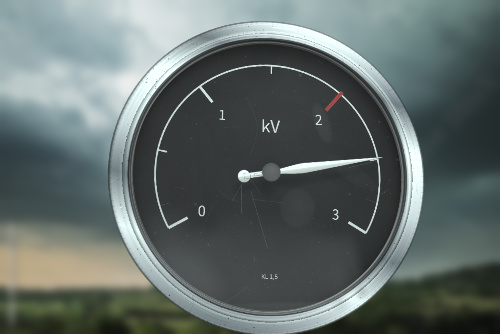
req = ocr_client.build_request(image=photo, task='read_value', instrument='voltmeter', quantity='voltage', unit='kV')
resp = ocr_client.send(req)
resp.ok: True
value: 2.5 kV
